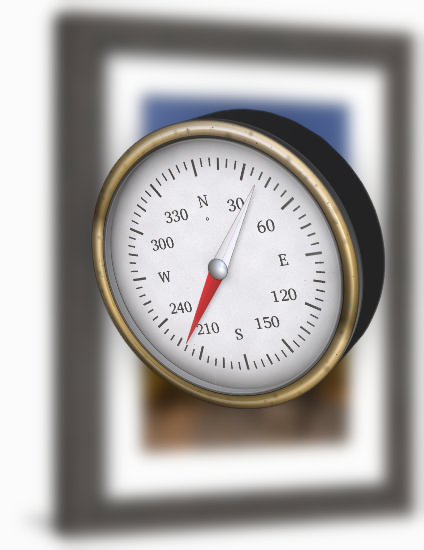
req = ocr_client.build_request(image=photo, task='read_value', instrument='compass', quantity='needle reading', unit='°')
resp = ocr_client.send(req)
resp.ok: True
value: 220 °
